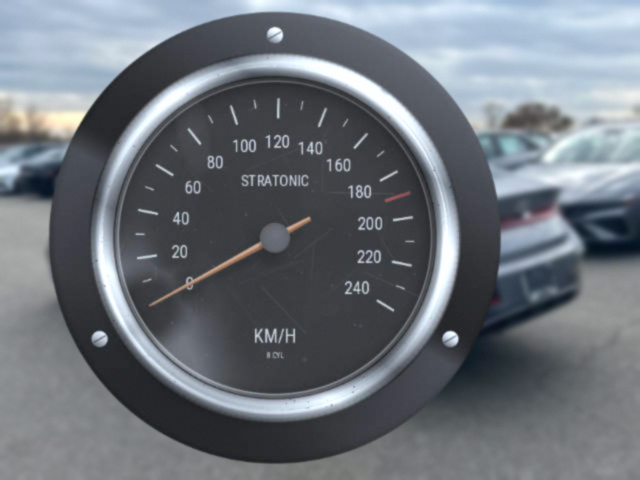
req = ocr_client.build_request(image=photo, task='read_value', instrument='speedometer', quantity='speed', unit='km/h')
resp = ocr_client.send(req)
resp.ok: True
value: 0 km/h
